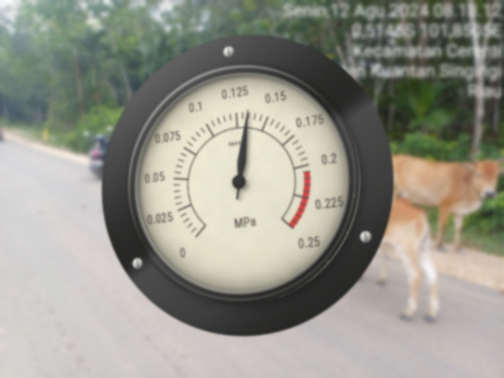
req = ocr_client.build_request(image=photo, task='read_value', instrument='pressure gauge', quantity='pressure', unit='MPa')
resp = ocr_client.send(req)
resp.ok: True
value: 0.135 MPa
